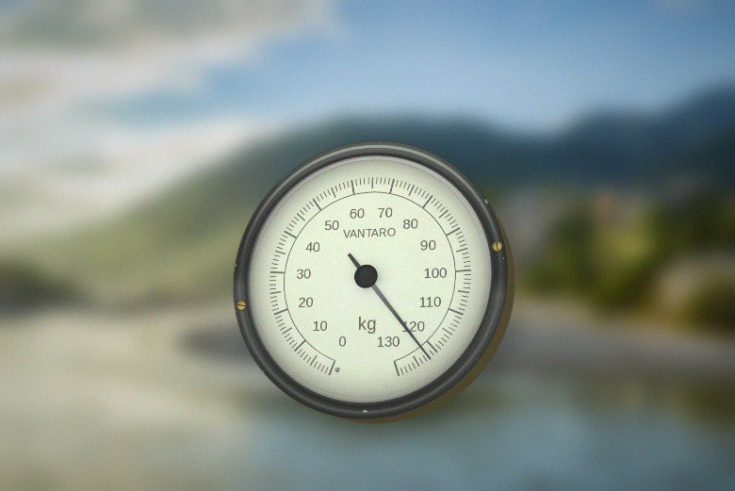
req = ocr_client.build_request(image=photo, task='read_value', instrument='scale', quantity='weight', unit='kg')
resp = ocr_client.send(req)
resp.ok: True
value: 122 kg
